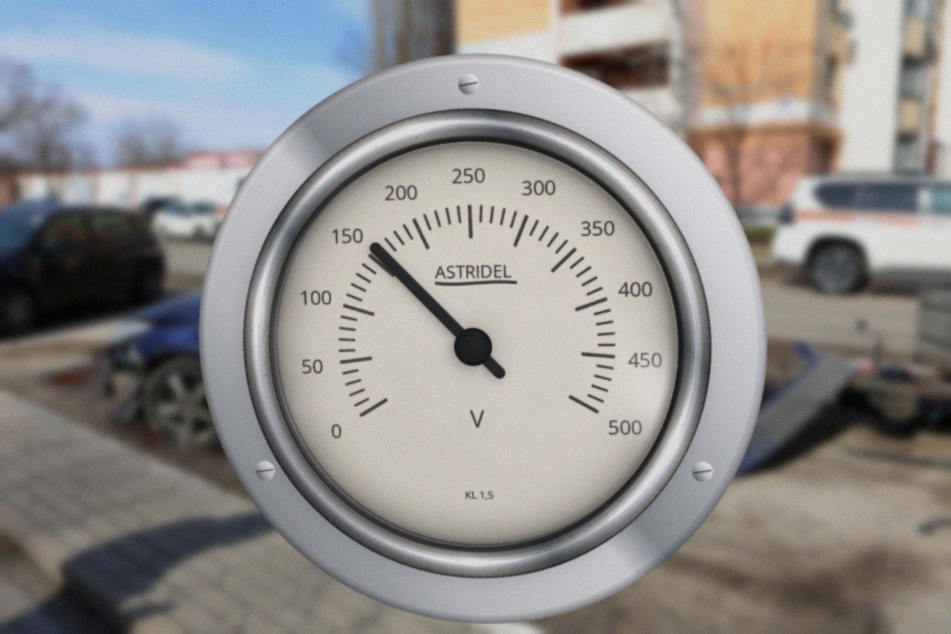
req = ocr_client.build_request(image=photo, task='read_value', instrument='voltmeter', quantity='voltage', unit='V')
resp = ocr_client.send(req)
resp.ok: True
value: 160 V
